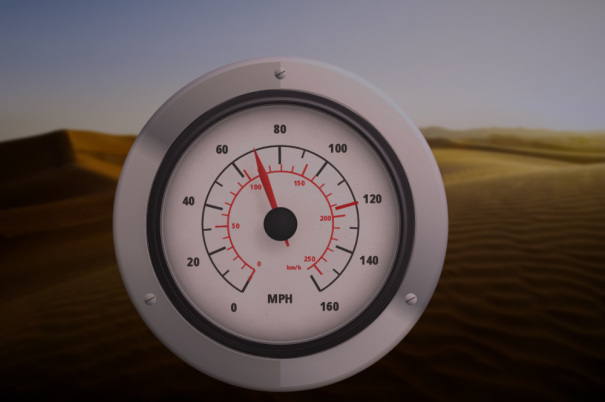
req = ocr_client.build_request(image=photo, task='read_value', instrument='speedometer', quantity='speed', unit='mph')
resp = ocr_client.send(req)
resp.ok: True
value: 70 mph
